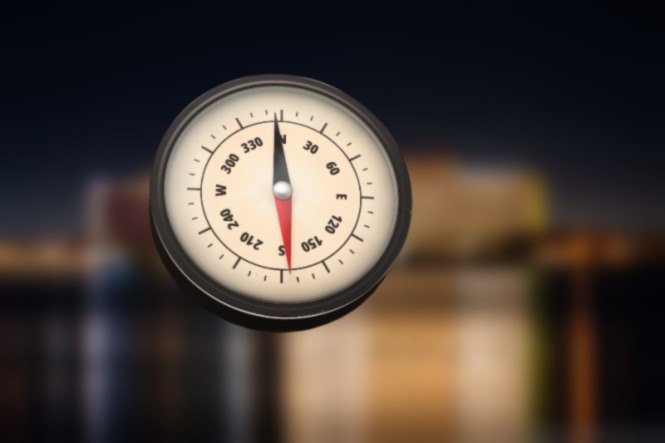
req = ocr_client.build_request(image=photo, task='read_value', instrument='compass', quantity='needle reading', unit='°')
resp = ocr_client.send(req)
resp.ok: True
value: 175 °
